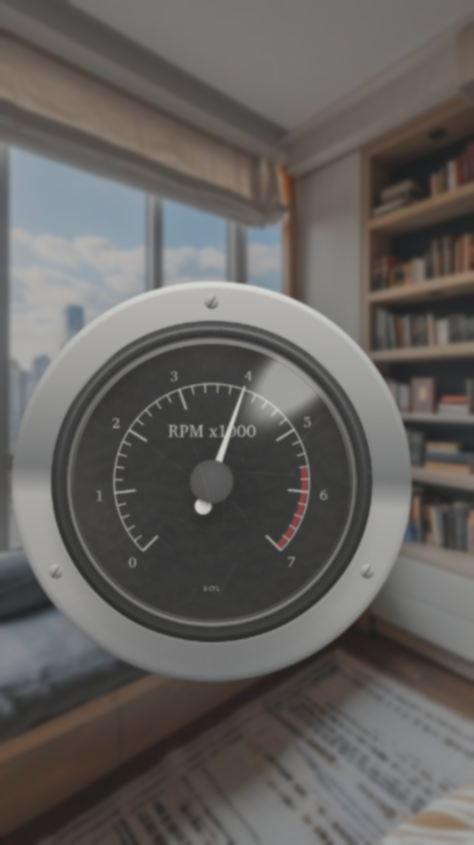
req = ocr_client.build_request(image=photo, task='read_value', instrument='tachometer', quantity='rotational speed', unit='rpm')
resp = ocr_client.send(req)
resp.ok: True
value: 4000 rpm
